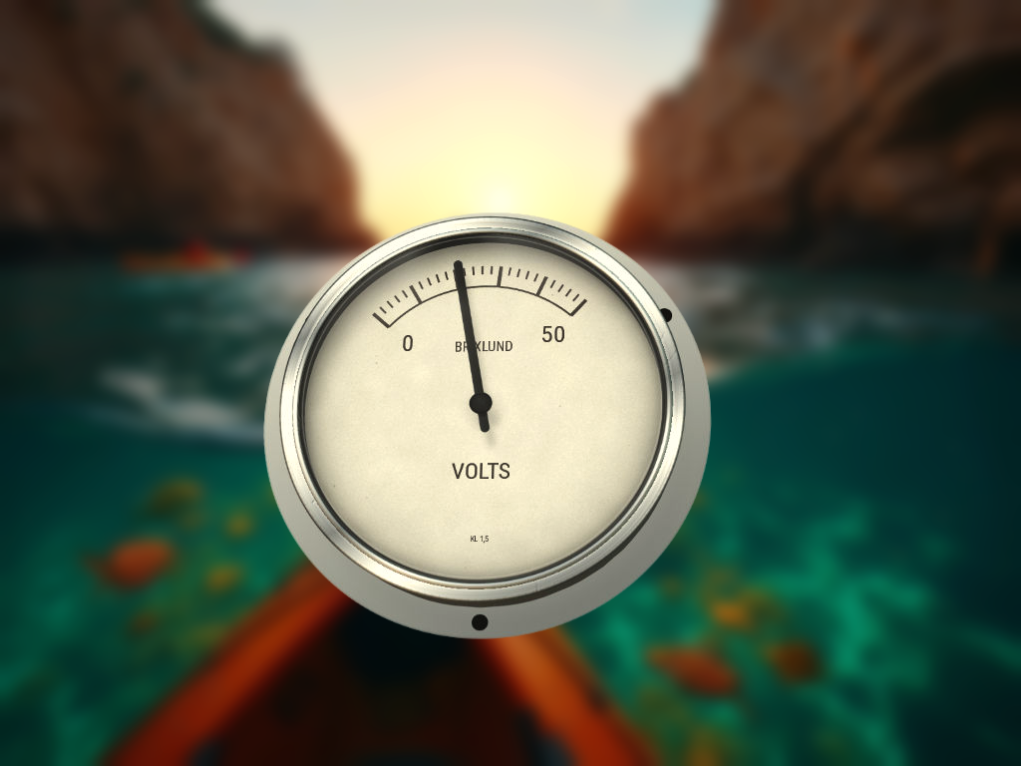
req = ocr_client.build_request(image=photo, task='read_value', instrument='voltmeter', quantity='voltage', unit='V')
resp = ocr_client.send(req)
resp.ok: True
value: 21 V
